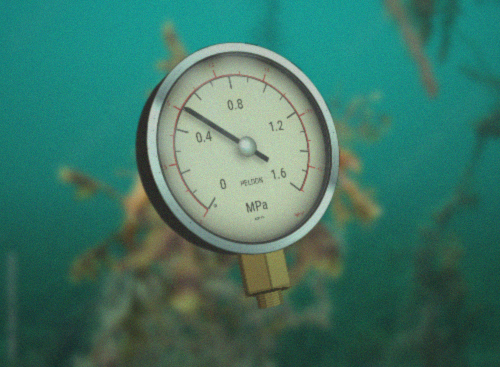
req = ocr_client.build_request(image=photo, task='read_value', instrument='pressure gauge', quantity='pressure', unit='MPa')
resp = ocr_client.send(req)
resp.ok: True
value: 0.5 MPa
